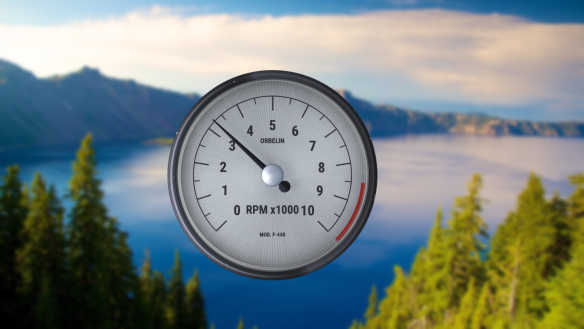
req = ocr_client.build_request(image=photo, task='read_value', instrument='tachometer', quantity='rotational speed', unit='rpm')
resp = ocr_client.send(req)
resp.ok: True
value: 3250 rpm
